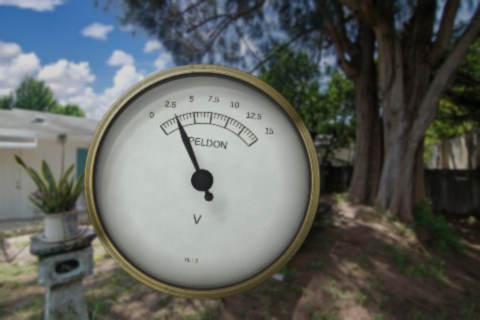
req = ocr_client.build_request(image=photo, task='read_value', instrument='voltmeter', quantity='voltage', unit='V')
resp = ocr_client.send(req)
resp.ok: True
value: 2.5 V
